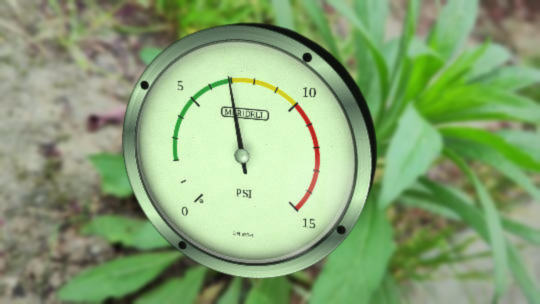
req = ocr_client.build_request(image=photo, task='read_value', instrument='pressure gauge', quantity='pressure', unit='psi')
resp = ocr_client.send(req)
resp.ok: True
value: 7 psi
